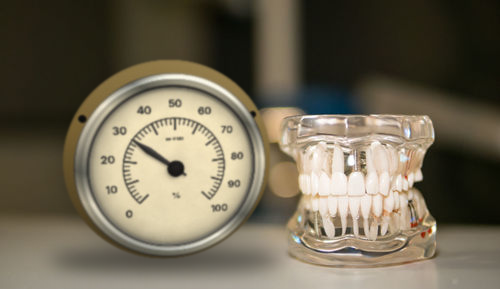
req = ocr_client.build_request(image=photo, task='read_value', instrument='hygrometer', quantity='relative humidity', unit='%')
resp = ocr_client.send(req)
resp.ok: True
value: 30 %
